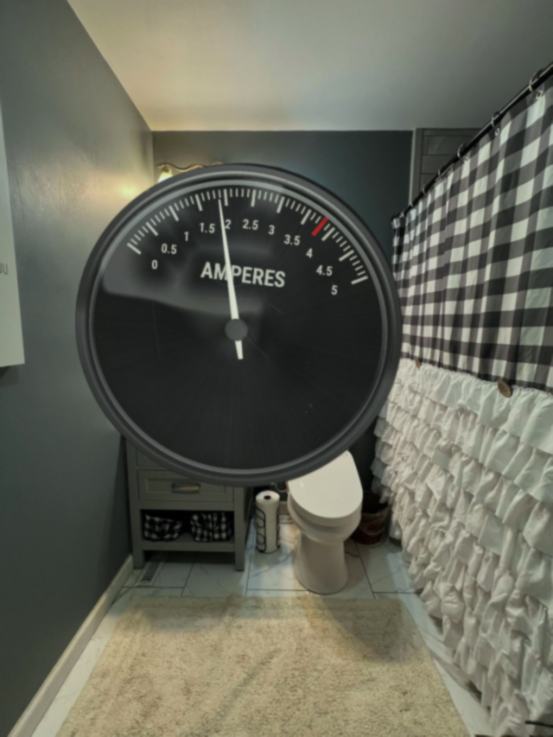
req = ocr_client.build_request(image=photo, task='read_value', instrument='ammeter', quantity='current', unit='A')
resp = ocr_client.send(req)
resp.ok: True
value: 1.9 A
